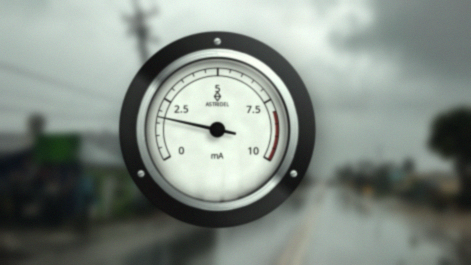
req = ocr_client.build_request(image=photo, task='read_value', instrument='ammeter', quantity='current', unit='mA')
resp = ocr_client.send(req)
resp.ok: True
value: 1.75 mA
